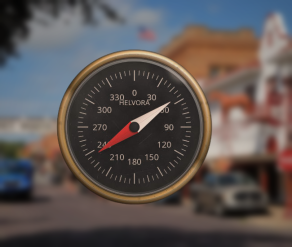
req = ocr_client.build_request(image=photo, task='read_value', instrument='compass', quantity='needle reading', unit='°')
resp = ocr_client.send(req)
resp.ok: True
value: 235 °
